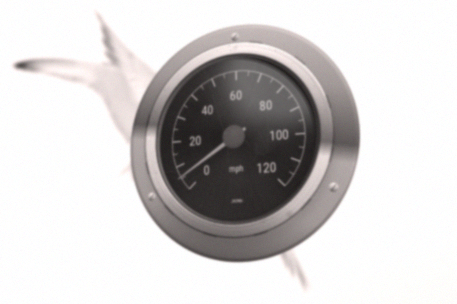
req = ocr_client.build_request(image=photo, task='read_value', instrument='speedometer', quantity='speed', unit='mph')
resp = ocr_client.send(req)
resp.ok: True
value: 5 mph
